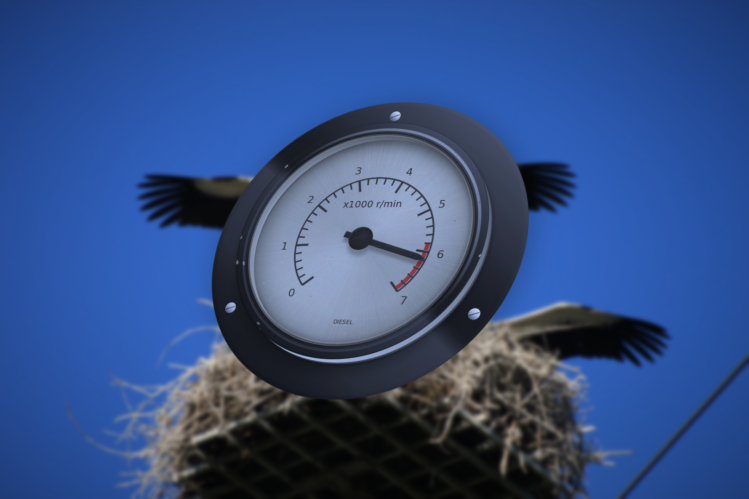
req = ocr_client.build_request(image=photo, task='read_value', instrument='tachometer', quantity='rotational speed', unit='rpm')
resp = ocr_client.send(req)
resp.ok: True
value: 6200 rpm
